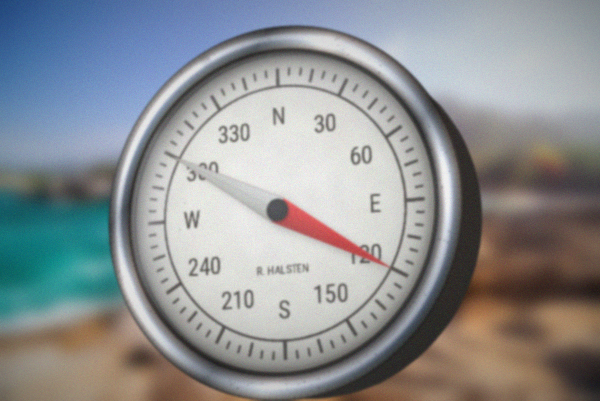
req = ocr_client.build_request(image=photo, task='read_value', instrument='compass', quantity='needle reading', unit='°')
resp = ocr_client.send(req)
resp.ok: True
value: 120 °
